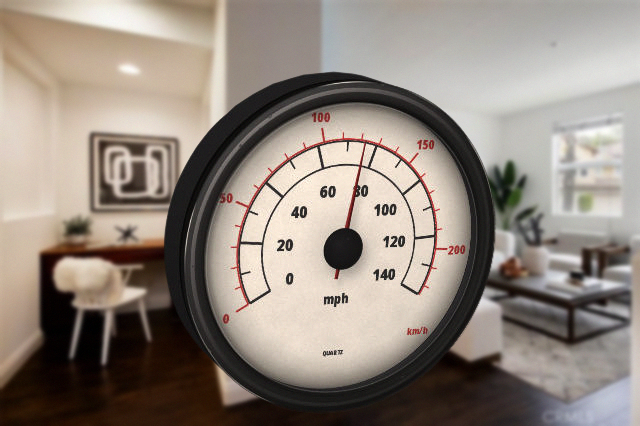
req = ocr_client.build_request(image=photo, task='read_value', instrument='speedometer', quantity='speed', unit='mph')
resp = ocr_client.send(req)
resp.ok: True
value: 75 mph
